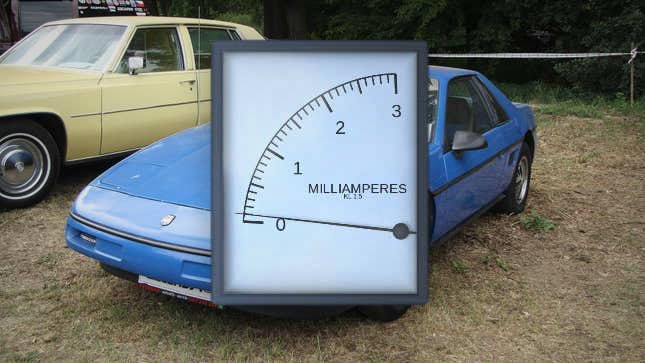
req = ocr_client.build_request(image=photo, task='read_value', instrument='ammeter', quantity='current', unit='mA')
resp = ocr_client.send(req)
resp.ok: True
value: 0.1 mA
